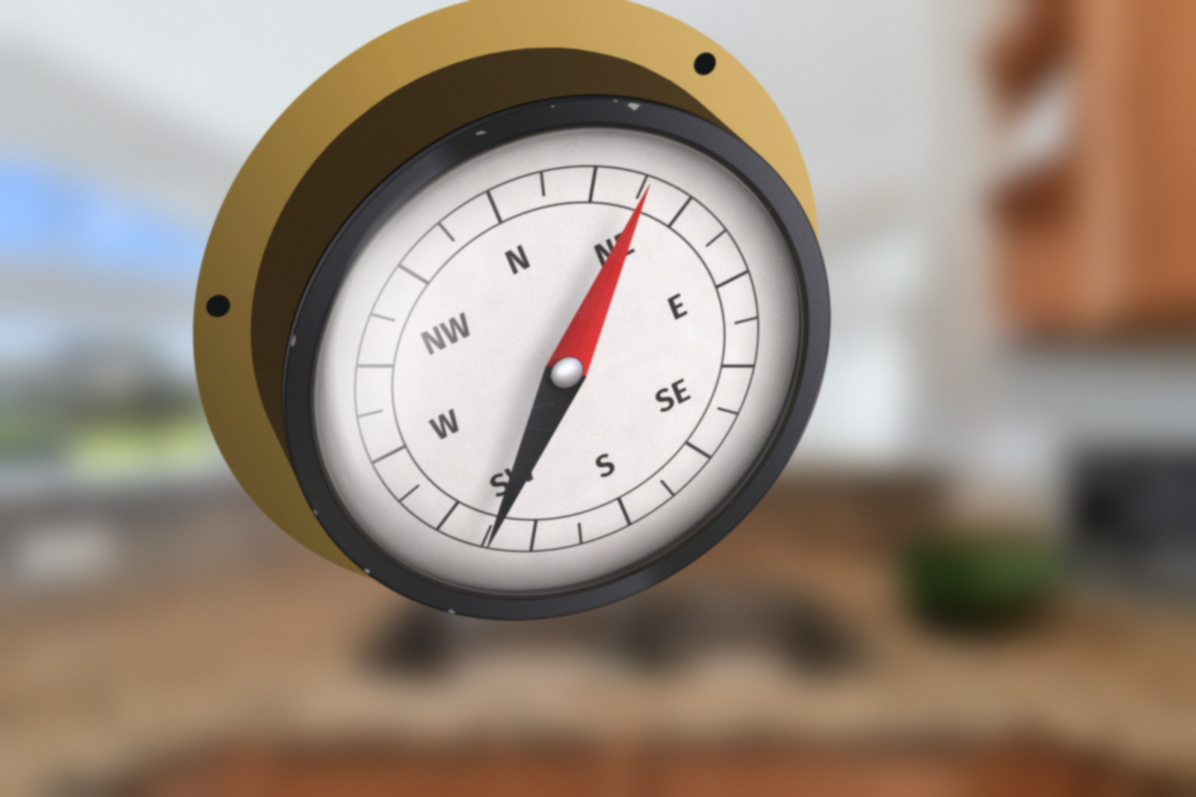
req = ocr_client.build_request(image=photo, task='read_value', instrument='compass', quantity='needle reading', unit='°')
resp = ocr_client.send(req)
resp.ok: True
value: 45 °
